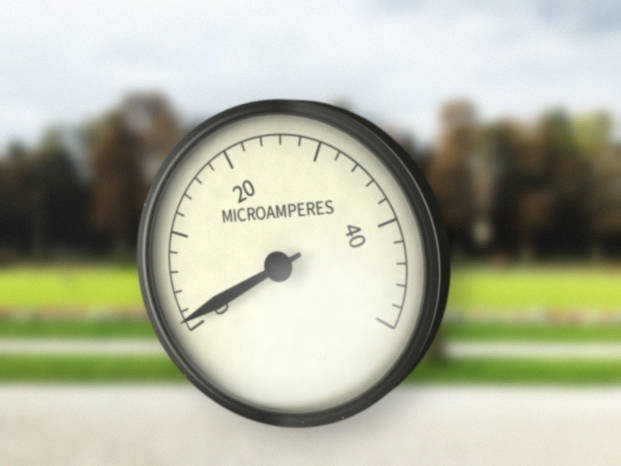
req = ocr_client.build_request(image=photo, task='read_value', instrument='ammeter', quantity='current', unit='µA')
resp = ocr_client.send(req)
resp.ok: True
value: 1 µA
